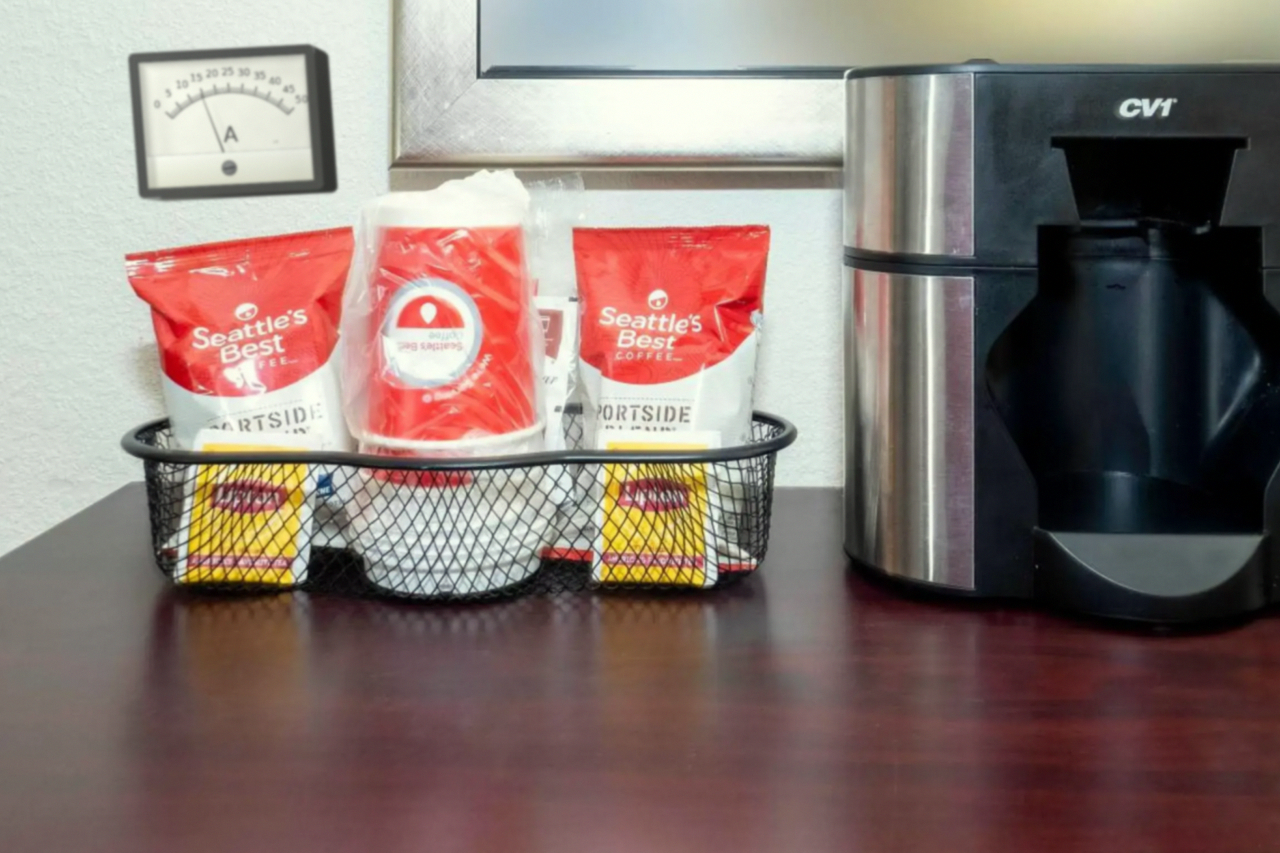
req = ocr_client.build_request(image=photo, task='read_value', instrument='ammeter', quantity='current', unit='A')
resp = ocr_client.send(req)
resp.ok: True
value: 15 A
